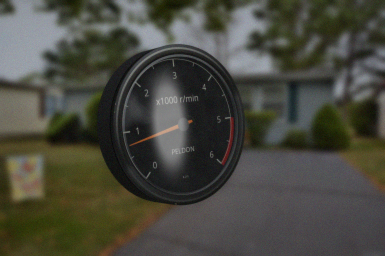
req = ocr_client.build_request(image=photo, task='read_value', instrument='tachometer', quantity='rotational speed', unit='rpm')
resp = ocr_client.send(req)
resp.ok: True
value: 750 rpm
